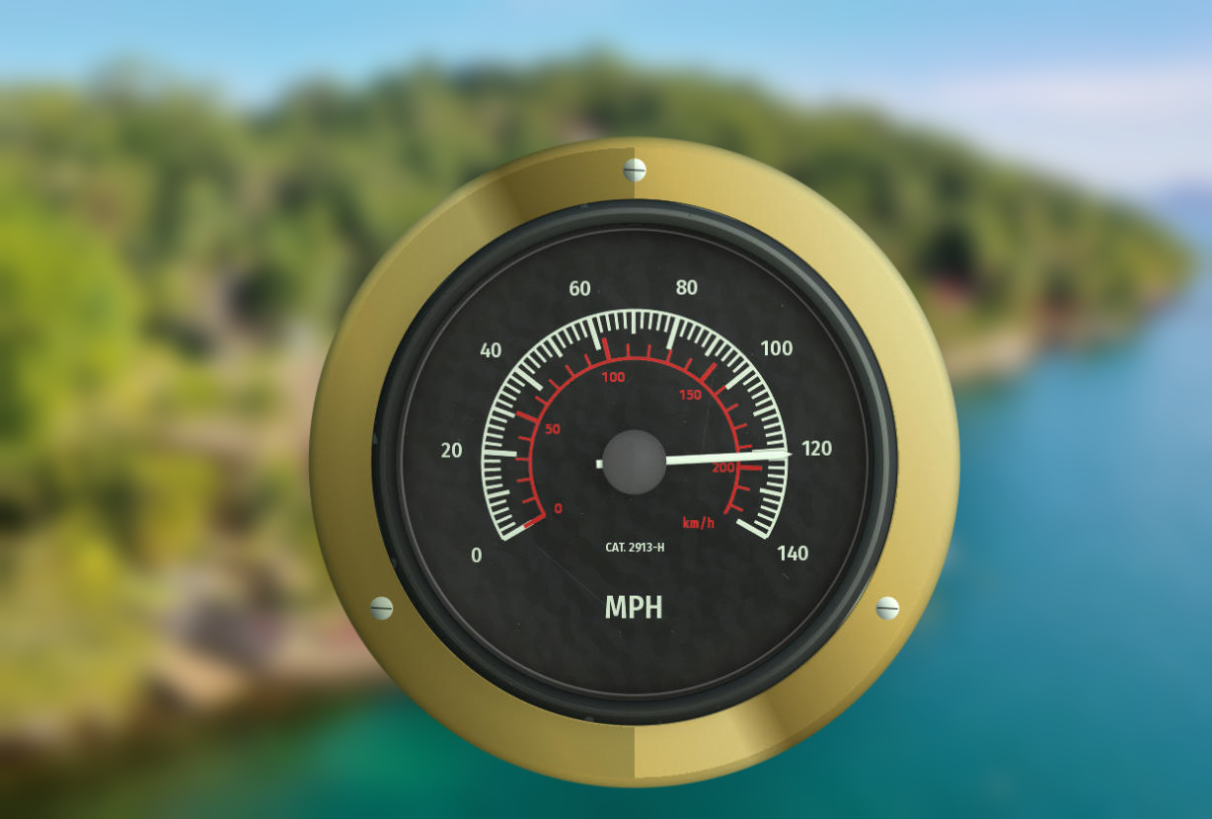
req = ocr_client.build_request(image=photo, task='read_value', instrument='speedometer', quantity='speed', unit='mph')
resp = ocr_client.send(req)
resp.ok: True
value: 121 mph
